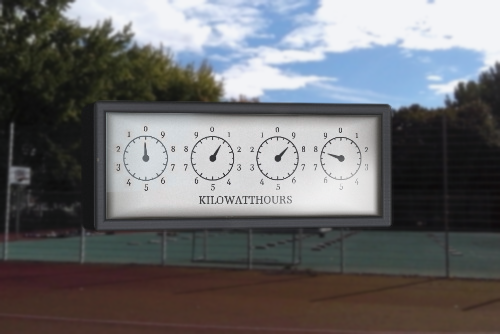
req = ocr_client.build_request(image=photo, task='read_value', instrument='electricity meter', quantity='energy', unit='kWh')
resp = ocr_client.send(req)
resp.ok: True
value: 88 kWh
